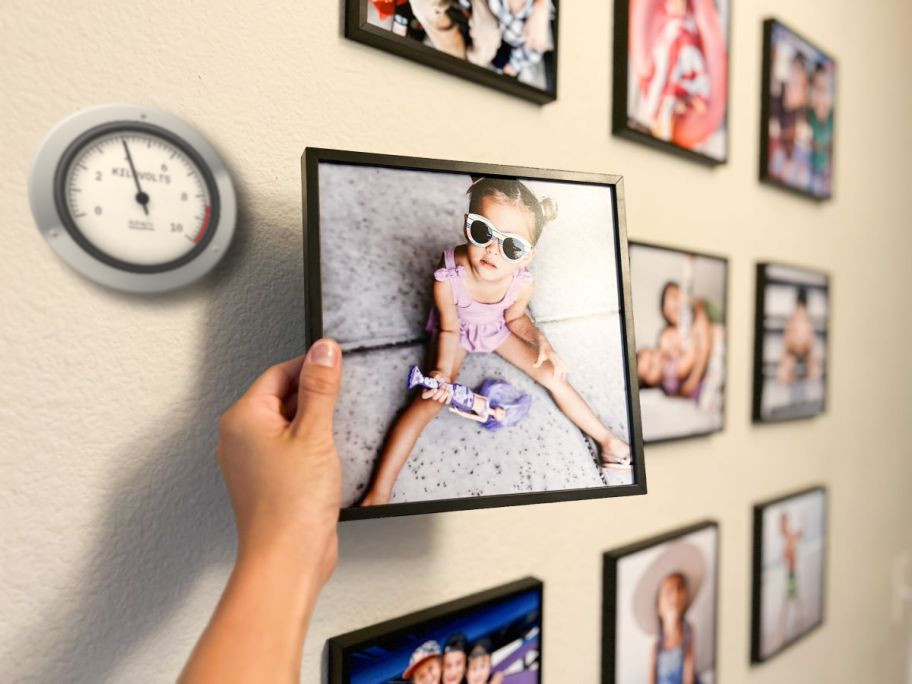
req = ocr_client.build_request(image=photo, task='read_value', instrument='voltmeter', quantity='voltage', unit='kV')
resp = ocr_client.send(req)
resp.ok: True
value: 4 kV
